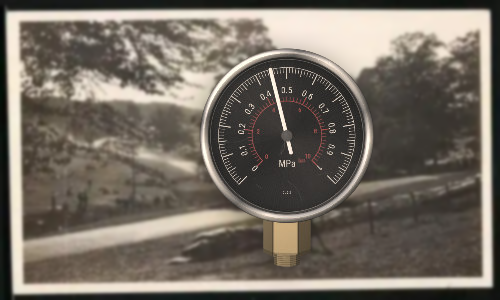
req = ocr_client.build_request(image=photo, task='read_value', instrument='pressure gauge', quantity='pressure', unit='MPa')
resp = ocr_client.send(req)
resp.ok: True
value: 0.45 MPa
